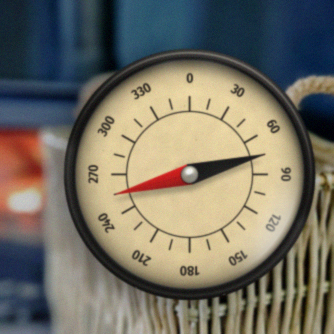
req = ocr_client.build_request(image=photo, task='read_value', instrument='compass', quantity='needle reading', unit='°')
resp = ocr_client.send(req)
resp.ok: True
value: 255 °
